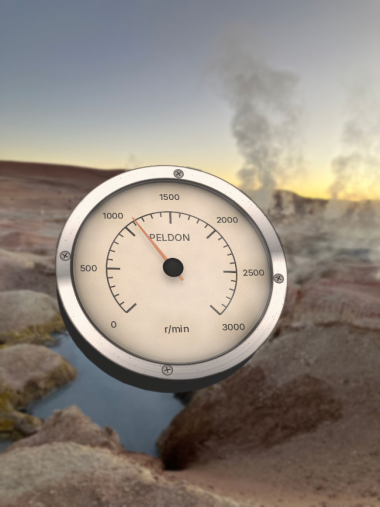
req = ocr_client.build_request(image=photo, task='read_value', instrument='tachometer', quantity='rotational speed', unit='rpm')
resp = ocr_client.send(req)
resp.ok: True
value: 1100 rpm
